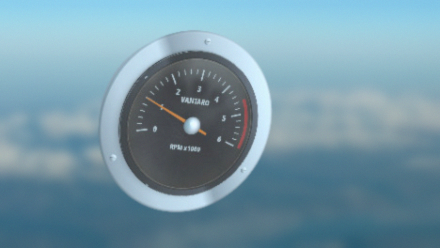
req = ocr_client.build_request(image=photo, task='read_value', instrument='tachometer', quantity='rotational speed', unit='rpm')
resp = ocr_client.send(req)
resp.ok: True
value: 1000 rpm
